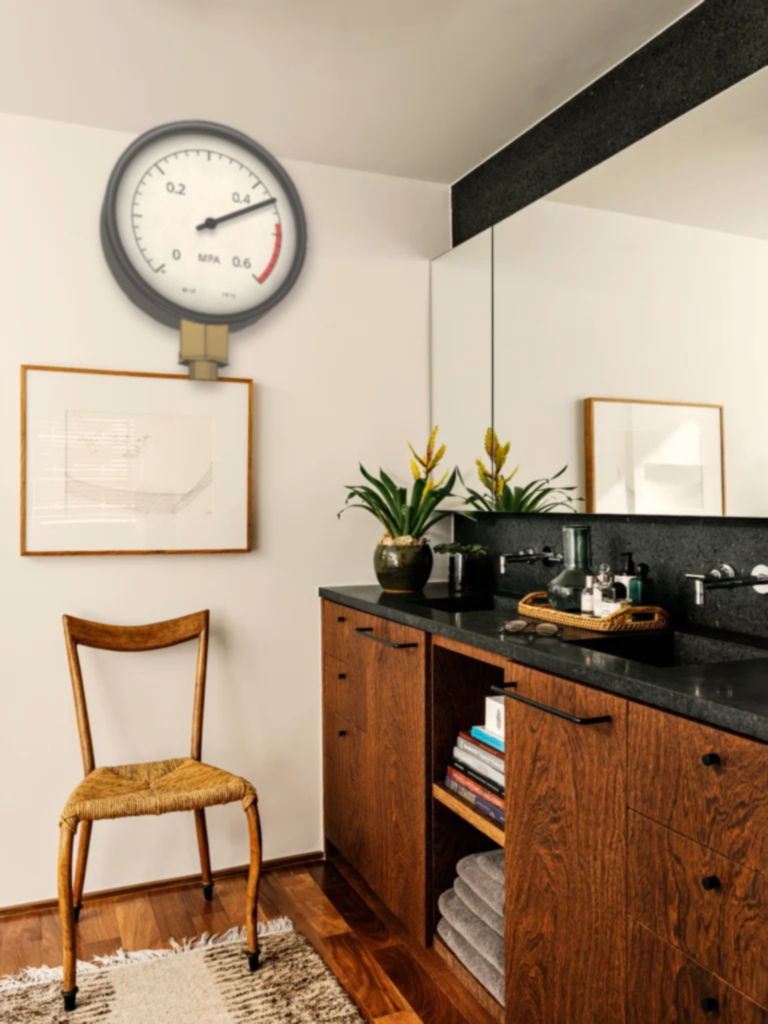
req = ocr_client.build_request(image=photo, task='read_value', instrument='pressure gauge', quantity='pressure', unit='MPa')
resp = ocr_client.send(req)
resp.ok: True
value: 0.44 MPa
